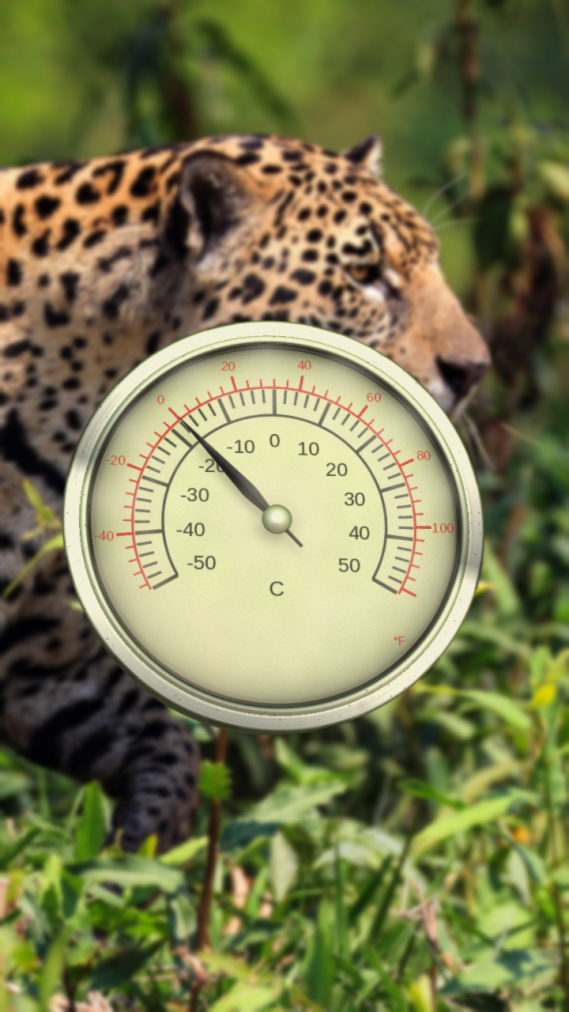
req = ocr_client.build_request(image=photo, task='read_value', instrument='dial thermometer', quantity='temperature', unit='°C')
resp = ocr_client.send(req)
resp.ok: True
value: -18 °C
